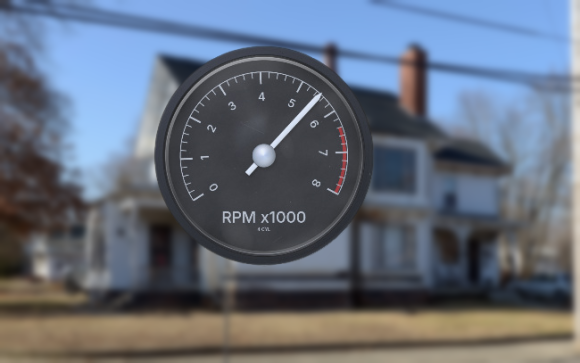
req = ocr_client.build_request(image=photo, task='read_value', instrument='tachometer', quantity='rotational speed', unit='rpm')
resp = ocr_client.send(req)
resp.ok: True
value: 5500 rpm
